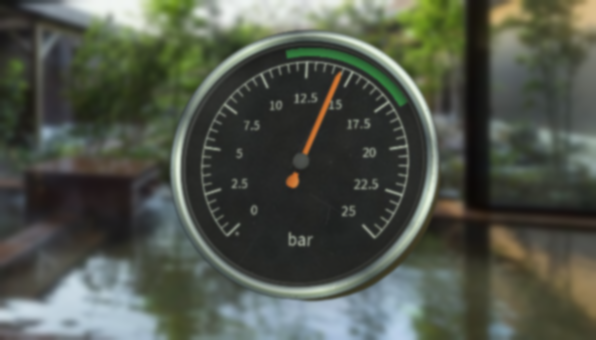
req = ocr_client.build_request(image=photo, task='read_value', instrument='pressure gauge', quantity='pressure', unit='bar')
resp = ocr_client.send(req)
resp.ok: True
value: 14.5 bar
